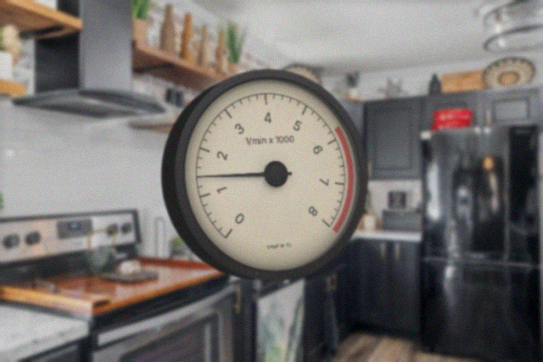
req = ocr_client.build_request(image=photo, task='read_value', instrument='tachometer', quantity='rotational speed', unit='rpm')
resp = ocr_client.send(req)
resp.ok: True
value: 1400 rpm
